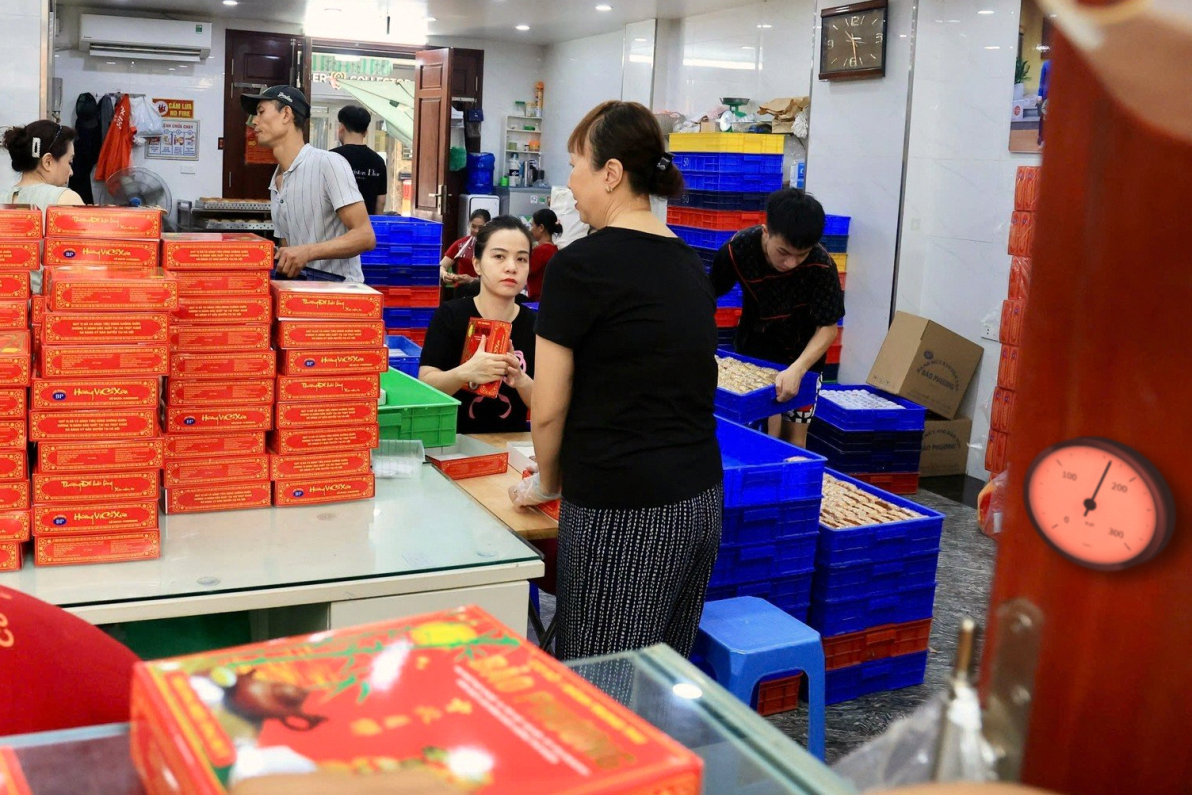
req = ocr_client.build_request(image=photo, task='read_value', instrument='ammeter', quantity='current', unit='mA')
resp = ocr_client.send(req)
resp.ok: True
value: 170 mA
